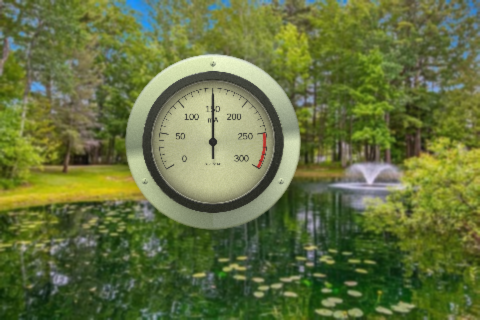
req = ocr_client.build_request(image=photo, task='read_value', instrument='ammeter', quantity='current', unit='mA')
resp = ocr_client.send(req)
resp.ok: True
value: 150 mA
